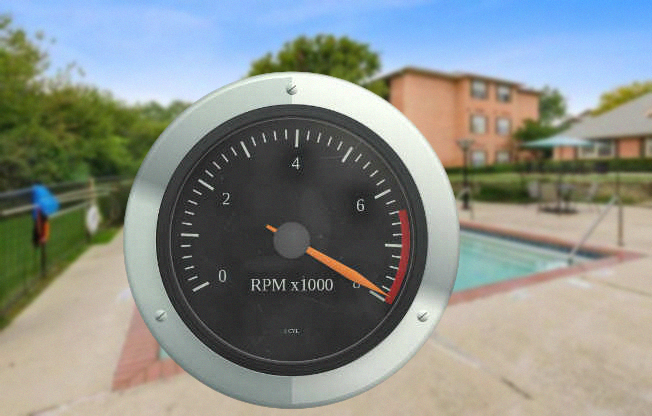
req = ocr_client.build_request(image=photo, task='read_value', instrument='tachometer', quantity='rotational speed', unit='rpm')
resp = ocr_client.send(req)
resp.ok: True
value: 7900 rpm
